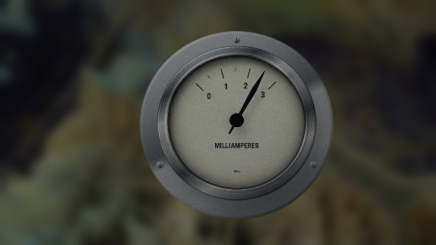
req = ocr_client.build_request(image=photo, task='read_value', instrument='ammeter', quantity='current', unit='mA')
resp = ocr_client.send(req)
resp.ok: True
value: 2.5 mA
